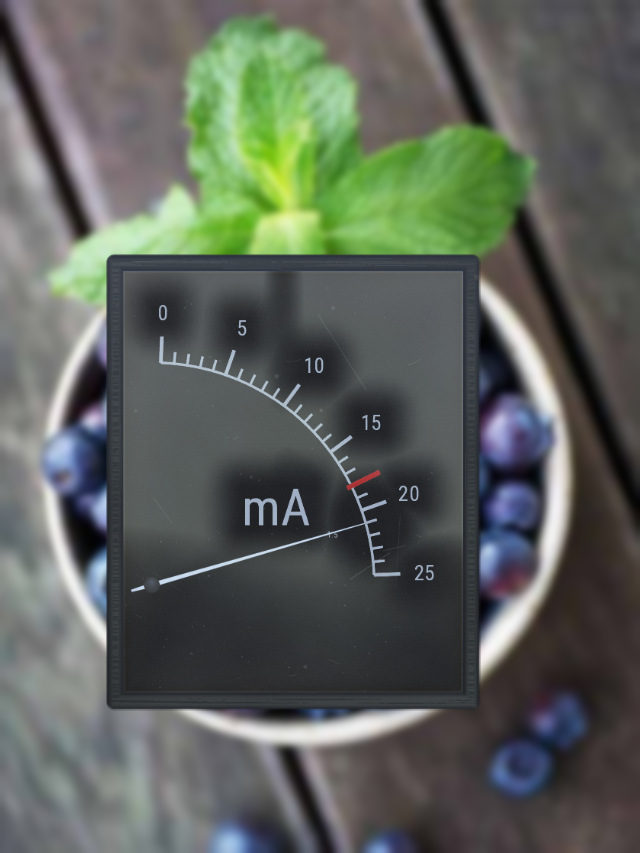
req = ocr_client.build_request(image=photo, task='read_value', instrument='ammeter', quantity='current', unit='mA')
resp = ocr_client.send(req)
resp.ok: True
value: 21 mA
